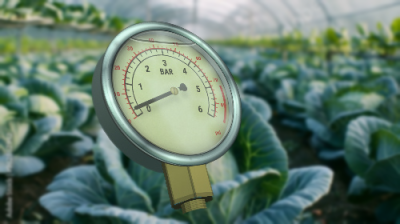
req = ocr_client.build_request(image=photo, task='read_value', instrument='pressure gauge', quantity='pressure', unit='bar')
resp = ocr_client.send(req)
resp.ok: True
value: 0.2 bar
